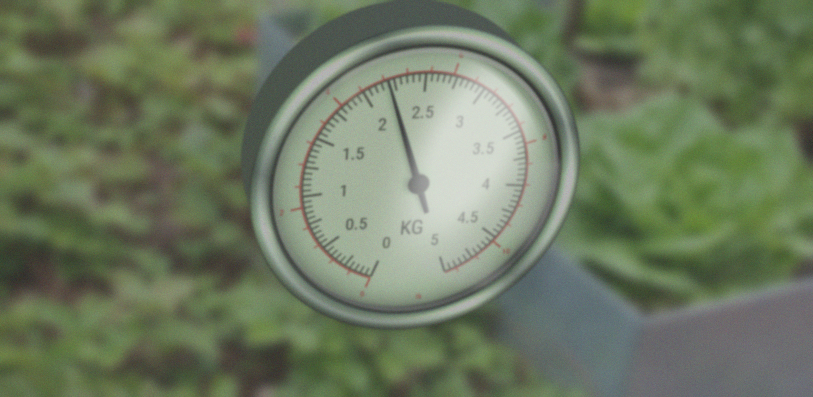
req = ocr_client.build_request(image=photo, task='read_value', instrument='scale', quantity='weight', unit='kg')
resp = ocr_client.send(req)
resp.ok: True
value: 2.2 kg
